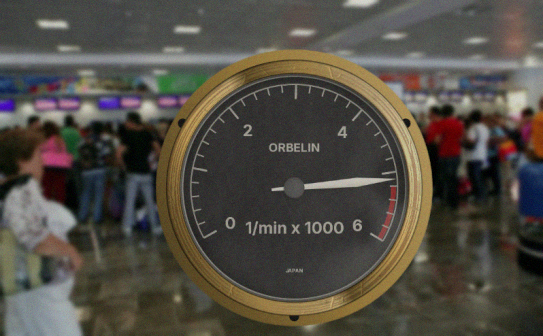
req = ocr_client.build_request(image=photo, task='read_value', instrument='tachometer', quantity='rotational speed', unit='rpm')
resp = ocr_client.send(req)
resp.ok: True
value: 5100 rpm
